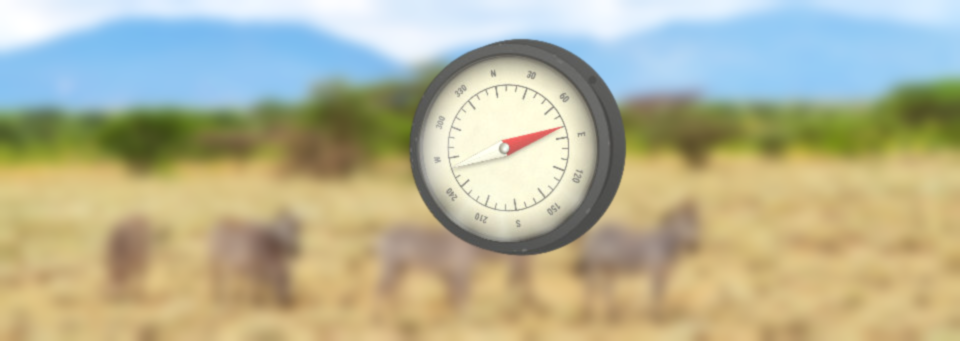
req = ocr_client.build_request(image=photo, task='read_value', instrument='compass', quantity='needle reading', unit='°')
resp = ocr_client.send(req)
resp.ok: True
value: 80 °
